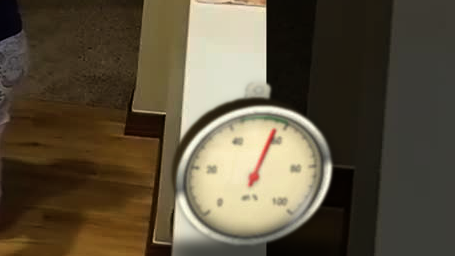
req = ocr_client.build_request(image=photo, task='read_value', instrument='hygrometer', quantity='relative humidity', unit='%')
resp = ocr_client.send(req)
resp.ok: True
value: 56 %
